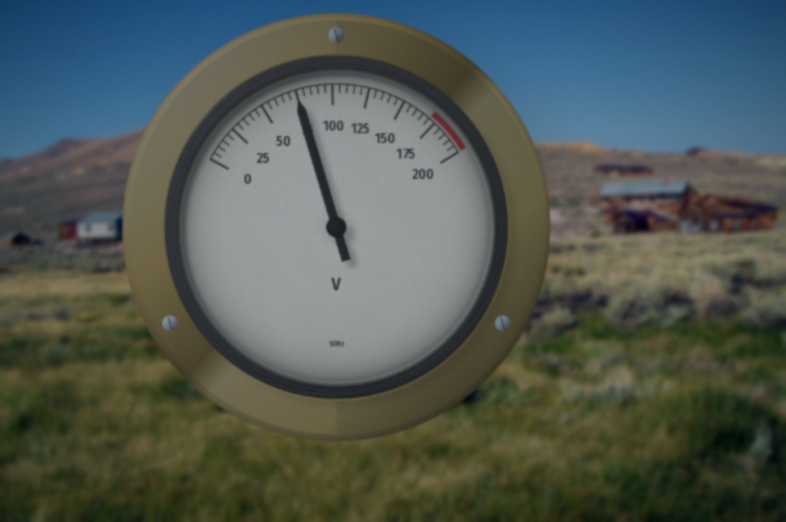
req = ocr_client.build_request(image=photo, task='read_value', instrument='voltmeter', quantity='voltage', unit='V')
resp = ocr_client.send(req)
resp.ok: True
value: 75 V
